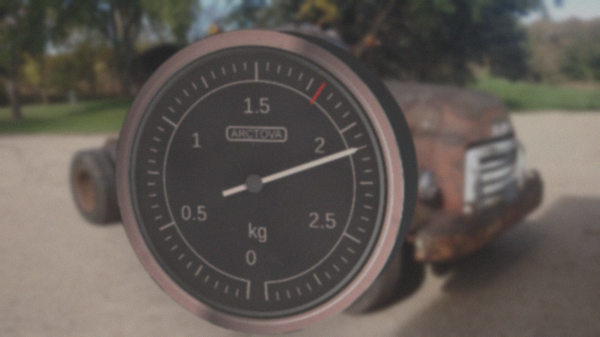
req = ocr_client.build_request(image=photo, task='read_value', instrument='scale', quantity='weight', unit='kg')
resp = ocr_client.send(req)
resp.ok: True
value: 2.1 kg
